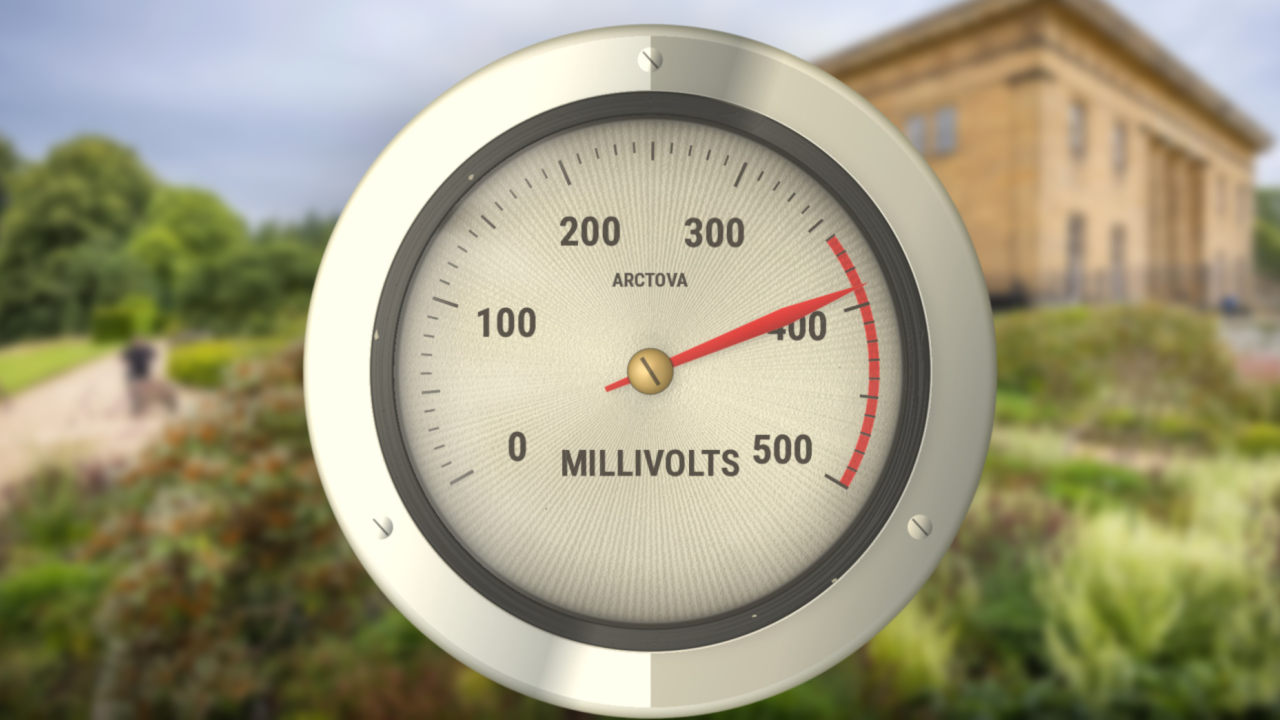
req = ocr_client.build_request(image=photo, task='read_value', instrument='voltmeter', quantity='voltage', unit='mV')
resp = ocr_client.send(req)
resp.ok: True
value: 390 mV
